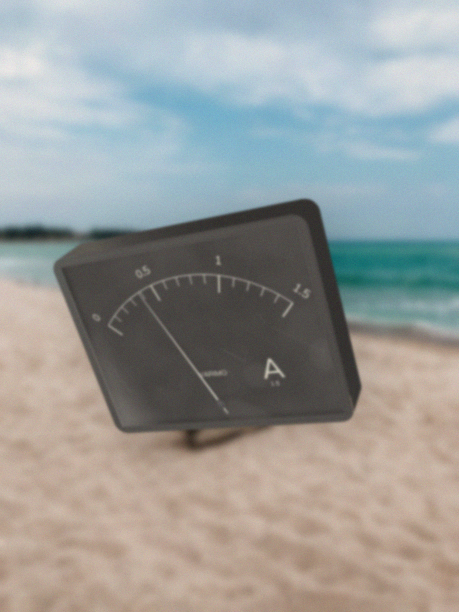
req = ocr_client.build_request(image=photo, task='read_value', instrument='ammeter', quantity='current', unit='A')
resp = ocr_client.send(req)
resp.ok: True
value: 0.4 A
